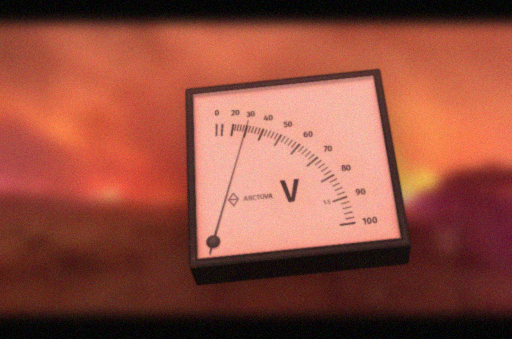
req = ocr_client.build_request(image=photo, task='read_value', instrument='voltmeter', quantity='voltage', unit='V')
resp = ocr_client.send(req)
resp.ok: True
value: 30 V
